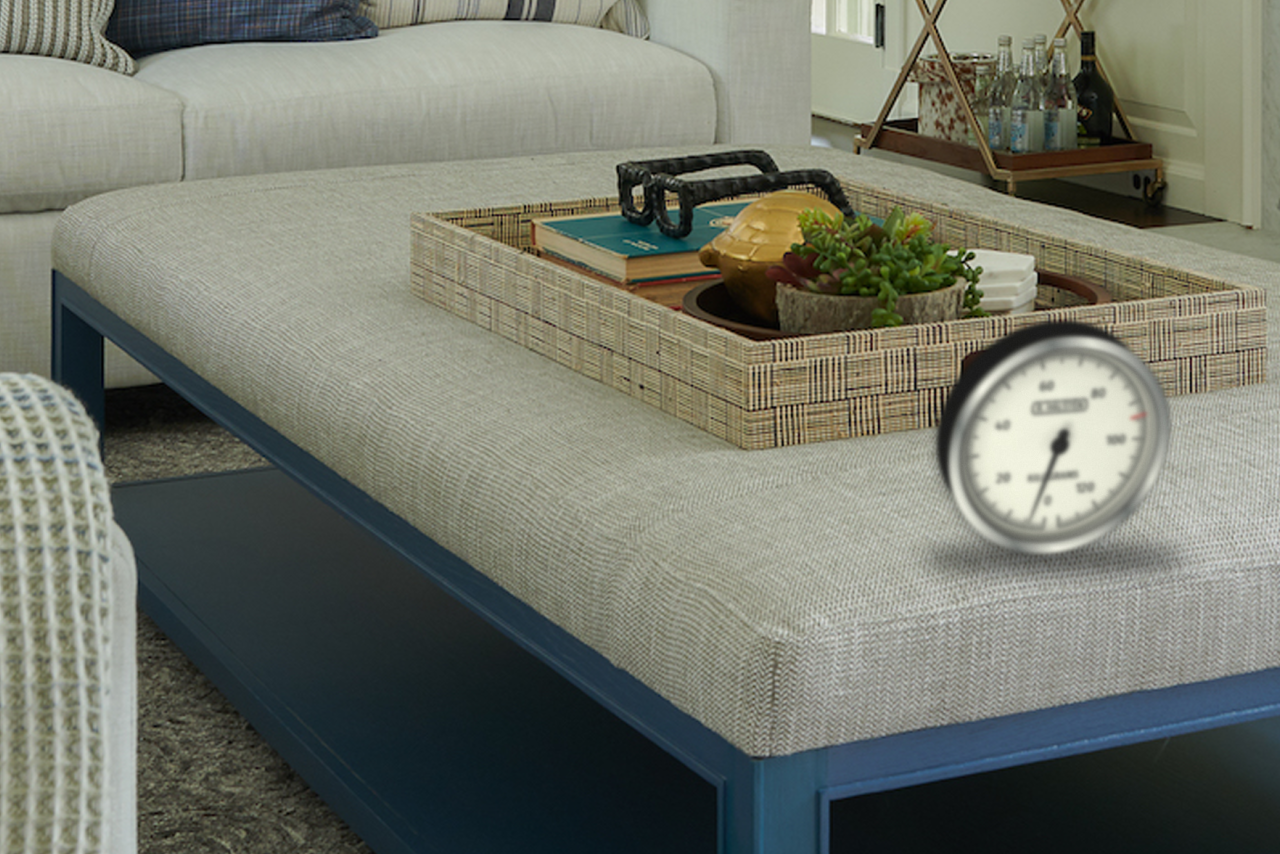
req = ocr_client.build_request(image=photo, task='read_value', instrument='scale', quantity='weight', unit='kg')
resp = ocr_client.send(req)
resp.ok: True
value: 5 kg
